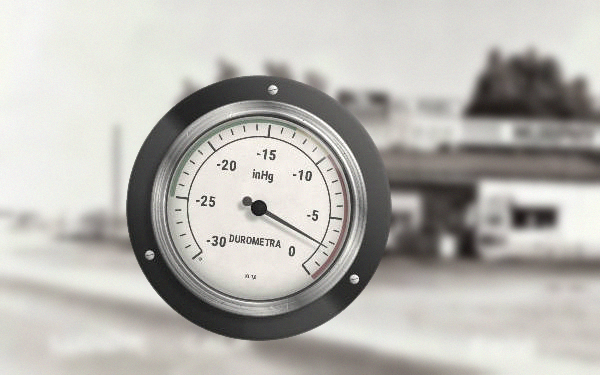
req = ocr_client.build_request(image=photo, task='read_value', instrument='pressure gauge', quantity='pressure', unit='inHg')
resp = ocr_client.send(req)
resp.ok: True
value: -2.5 inHg
